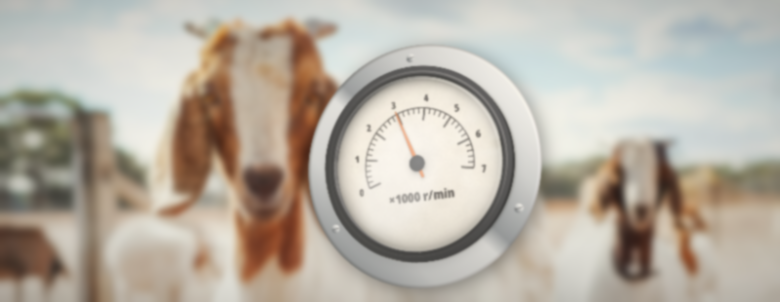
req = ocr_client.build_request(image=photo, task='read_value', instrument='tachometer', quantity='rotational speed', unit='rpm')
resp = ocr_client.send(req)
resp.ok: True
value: 3000 rpm
